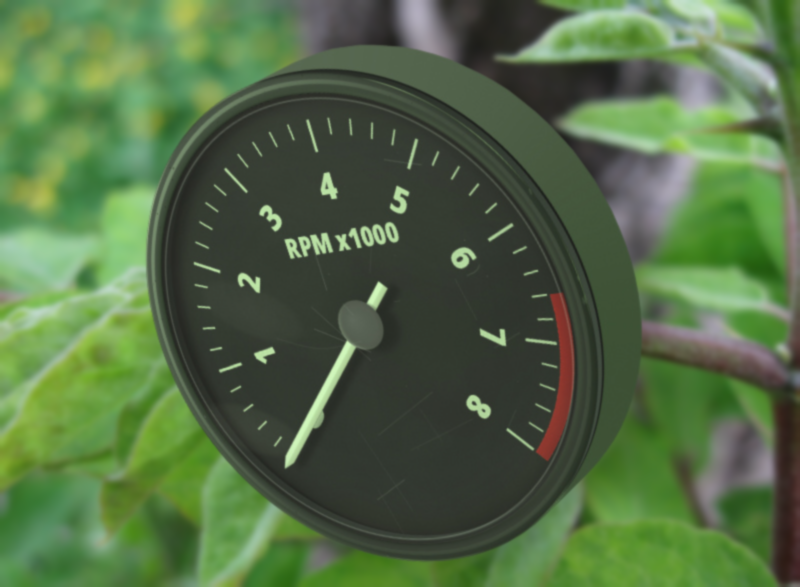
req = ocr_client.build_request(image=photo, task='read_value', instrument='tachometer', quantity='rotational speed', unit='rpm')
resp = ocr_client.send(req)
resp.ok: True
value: 0 rpm
